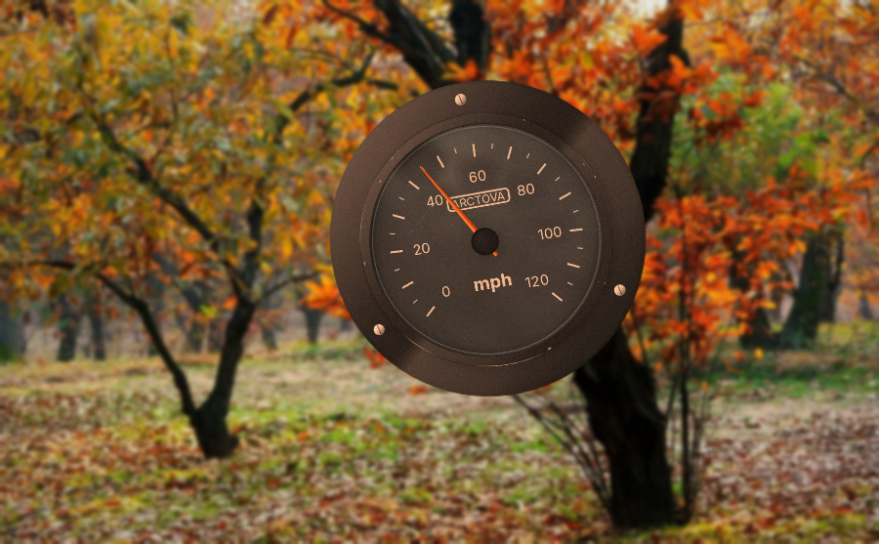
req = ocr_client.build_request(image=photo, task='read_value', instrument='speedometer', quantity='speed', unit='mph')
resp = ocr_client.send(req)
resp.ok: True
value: 45 mph
